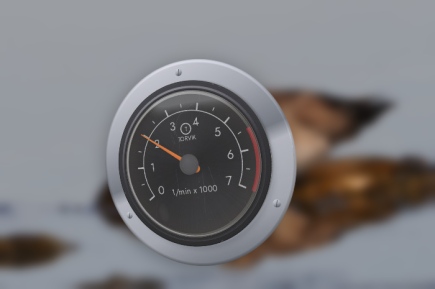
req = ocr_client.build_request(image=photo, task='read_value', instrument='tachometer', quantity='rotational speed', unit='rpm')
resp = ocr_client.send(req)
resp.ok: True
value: 2000 rpm
